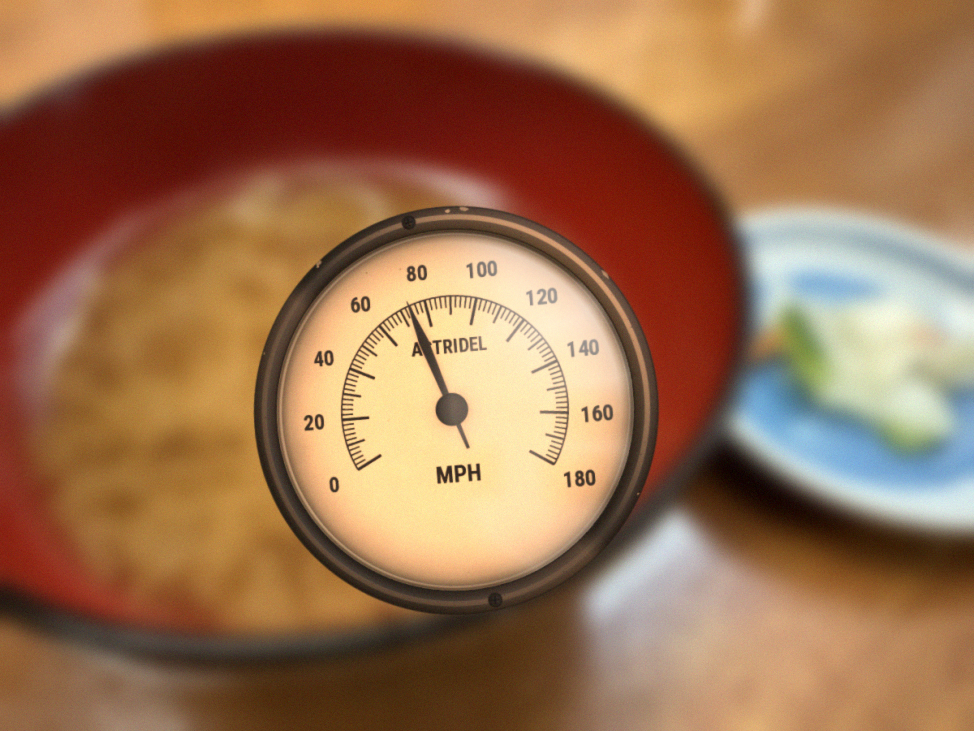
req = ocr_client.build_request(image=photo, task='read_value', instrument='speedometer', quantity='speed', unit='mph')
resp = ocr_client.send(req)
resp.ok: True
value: 74 mph
